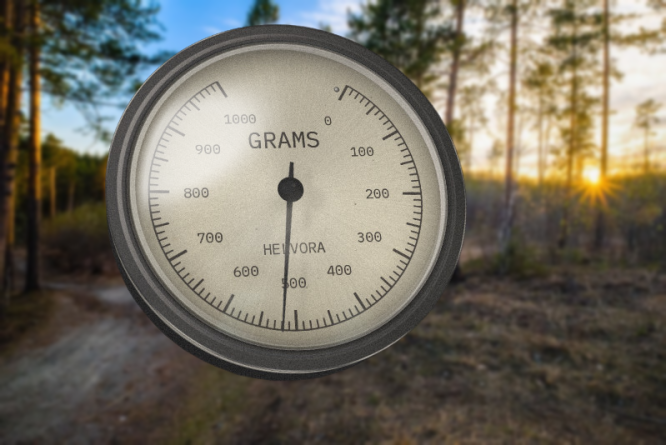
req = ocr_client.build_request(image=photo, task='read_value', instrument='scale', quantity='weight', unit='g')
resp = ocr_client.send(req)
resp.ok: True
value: 520 g
